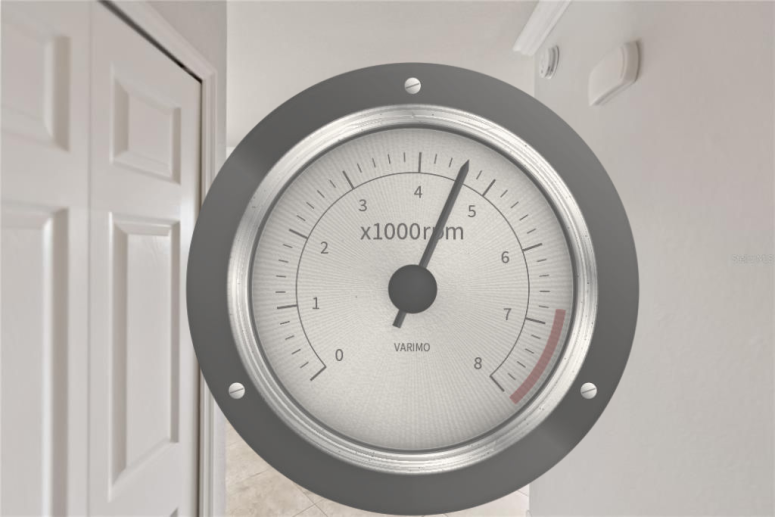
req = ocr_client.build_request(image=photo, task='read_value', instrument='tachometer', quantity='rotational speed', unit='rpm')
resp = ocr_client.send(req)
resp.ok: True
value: 4600 rpm
